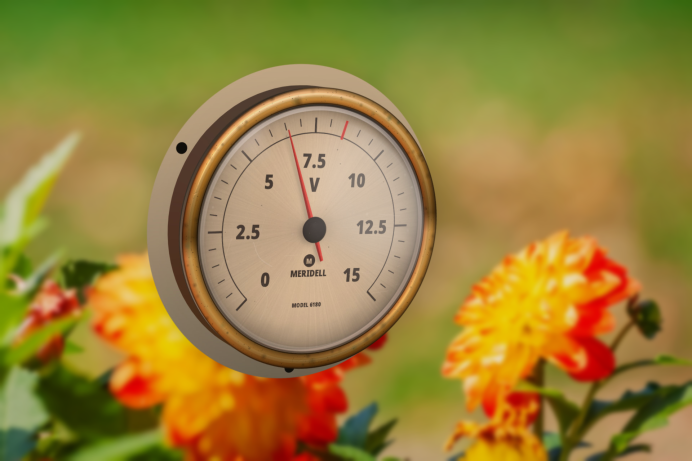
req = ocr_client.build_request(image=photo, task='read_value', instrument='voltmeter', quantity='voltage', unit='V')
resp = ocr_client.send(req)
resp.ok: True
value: 6.5 V
